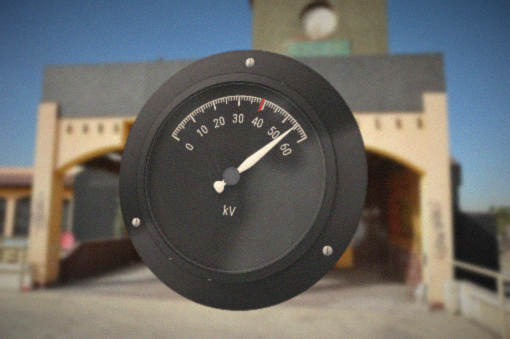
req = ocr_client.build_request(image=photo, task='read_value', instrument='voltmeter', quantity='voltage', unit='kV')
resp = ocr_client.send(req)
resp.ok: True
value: 55 kV
